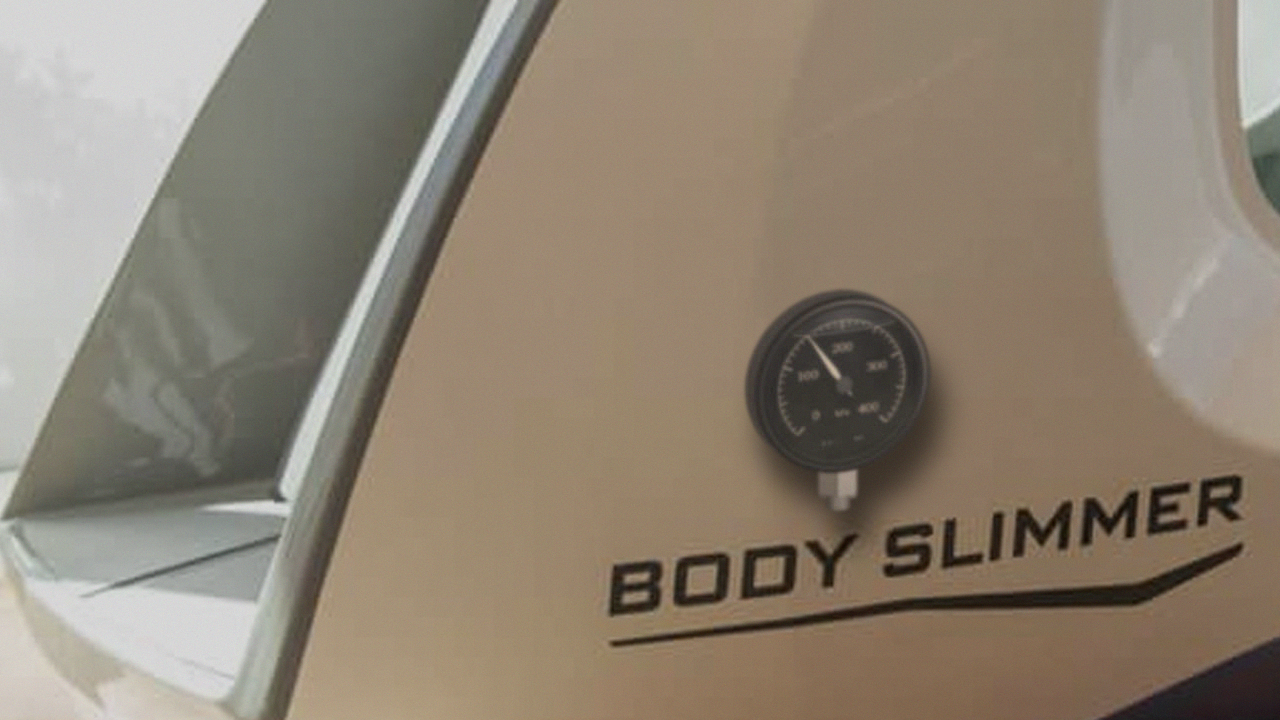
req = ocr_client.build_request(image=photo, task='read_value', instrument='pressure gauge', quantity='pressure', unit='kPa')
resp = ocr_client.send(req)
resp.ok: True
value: 150 kPa
